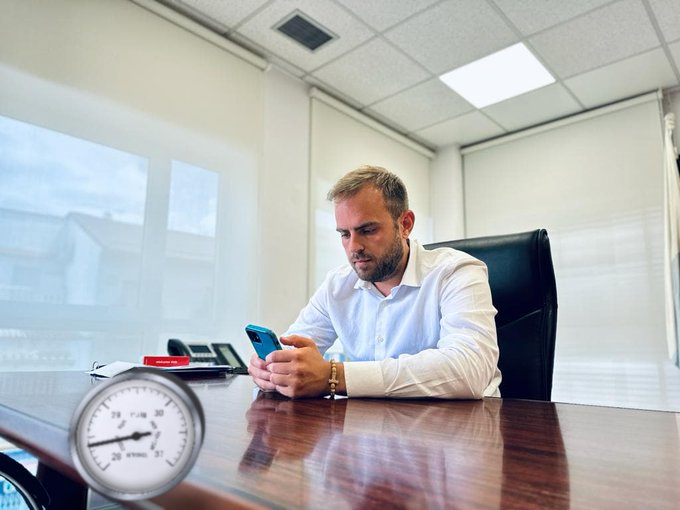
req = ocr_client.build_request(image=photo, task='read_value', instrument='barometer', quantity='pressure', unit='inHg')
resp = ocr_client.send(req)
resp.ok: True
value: 28.4 inHg
